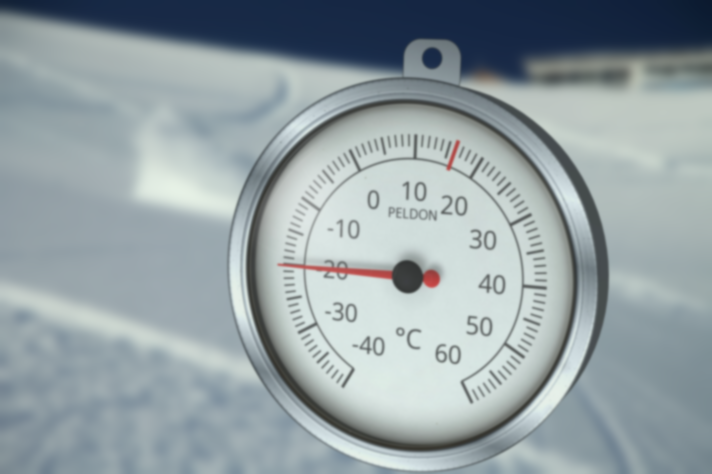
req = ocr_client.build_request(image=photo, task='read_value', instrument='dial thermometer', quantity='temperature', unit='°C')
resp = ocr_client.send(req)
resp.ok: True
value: -20 °C
